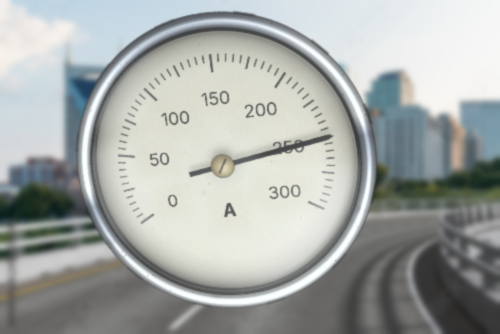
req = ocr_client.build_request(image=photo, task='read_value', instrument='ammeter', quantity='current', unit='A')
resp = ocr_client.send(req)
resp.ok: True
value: 250 A
